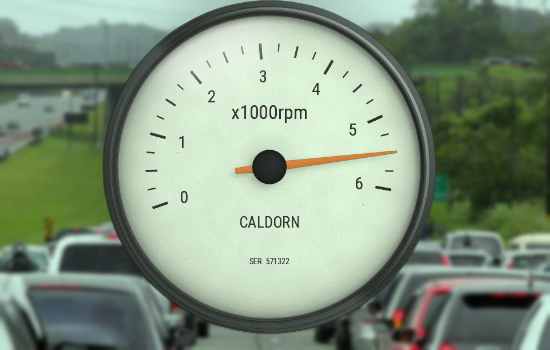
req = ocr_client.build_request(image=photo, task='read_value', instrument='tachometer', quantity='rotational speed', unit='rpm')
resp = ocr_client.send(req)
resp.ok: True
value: 5500 rpm
